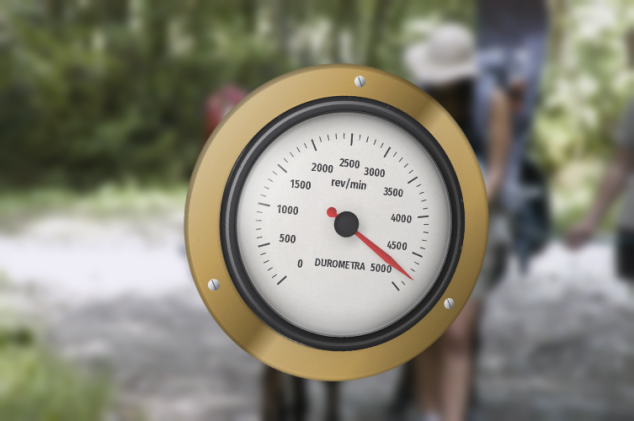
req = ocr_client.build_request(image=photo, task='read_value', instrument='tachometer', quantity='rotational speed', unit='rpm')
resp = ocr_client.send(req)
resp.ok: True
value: 4800 rpm
